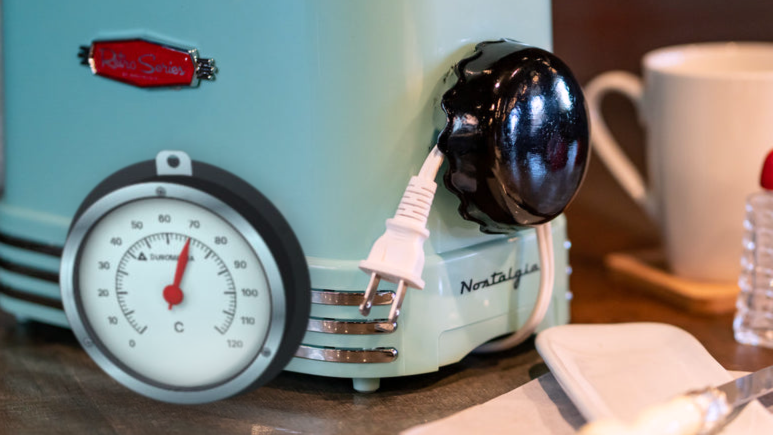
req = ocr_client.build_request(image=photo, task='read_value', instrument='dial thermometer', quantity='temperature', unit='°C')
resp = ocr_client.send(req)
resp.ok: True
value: 70 °C
